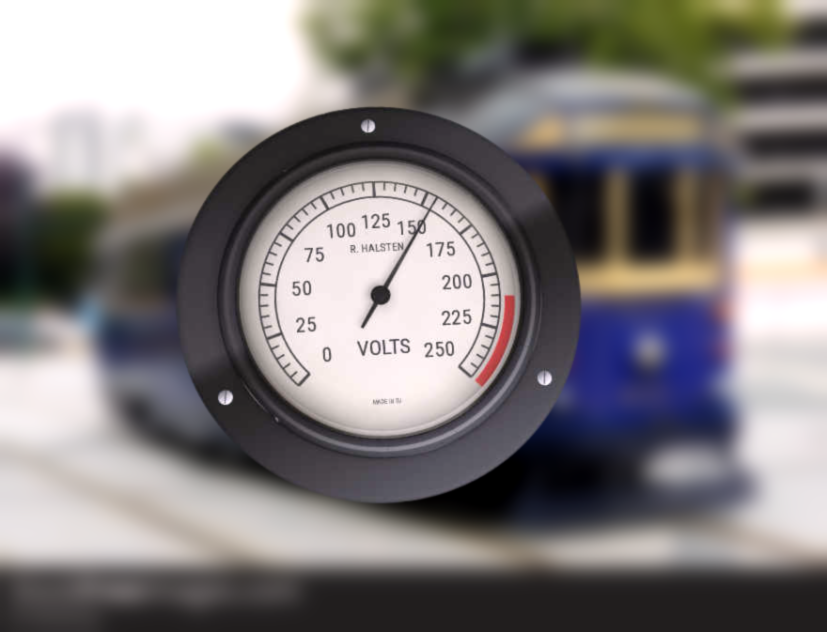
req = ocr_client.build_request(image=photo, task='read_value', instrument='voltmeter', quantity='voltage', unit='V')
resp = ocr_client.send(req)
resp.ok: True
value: 155 V
